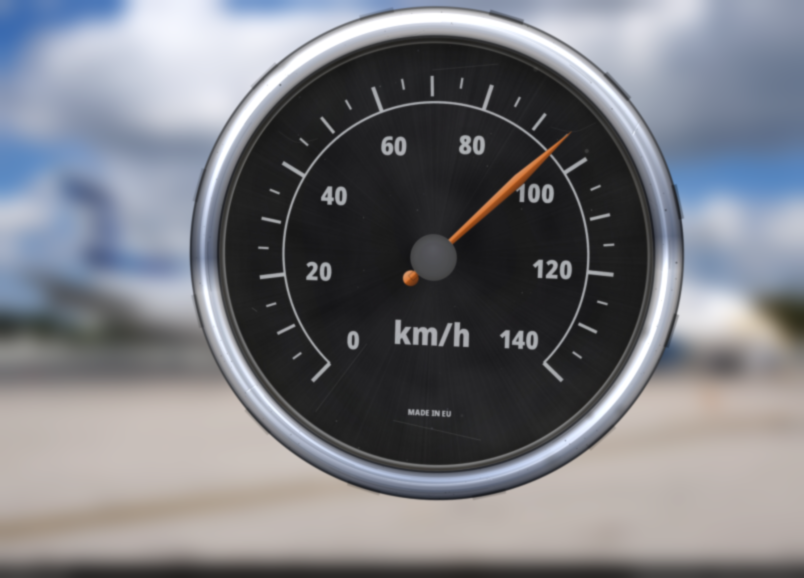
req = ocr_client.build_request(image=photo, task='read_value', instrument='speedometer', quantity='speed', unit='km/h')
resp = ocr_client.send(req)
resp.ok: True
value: 95 km/h
